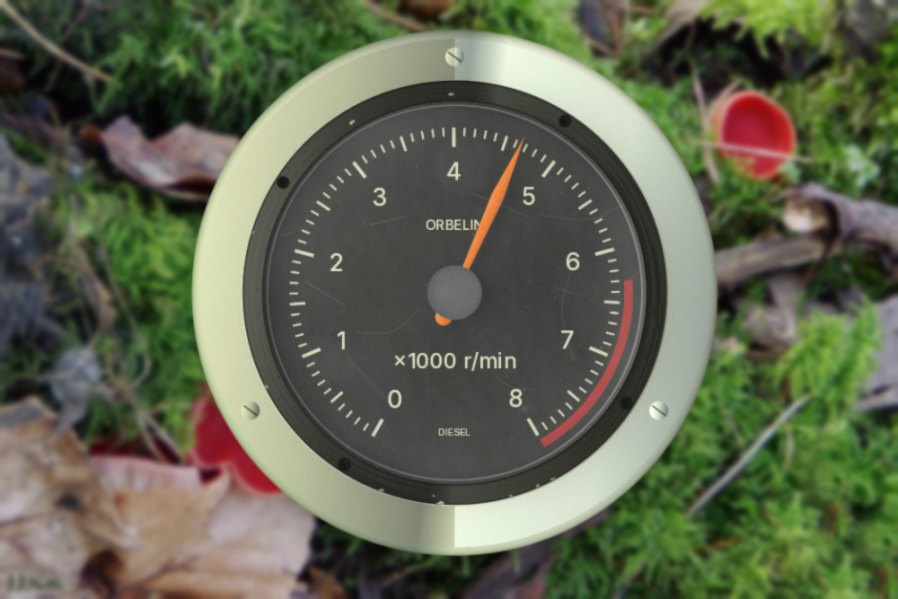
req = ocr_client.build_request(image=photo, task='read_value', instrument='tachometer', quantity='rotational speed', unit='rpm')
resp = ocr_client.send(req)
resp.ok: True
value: 4650 rpm
